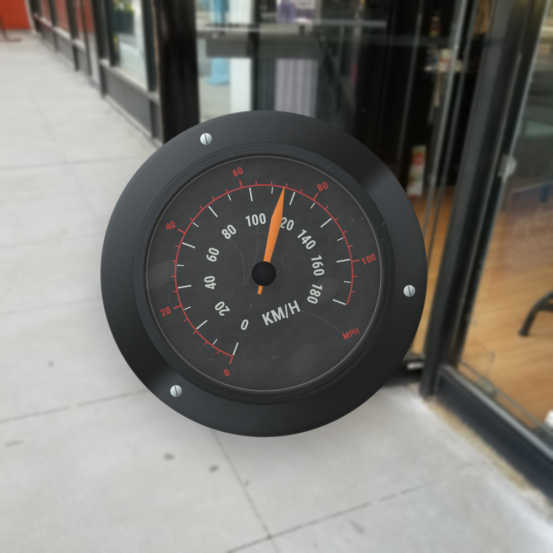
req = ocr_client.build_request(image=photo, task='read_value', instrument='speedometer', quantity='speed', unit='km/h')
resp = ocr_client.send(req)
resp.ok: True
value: 115 km/h
